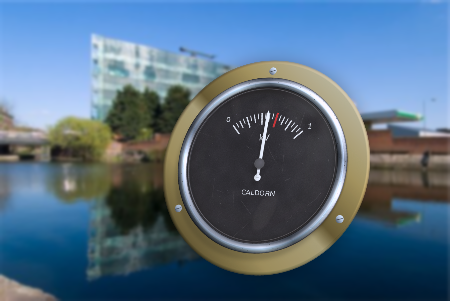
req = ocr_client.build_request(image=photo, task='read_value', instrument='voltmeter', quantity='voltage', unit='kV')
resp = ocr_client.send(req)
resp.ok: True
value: 0.5 kV
